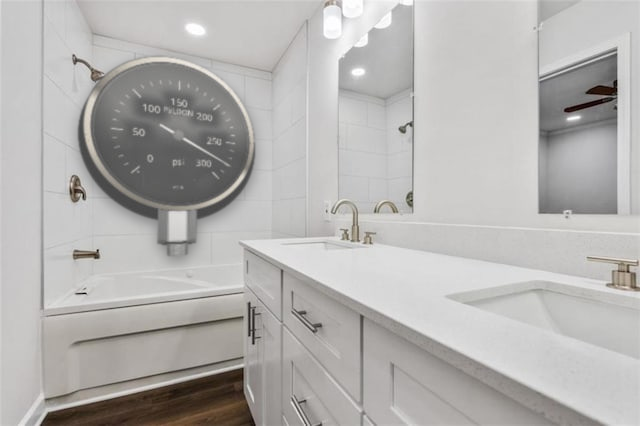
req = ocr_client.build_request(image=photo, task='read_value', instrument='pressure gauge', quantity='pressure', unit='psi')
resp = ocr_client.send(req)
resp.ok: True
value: 280 psi
